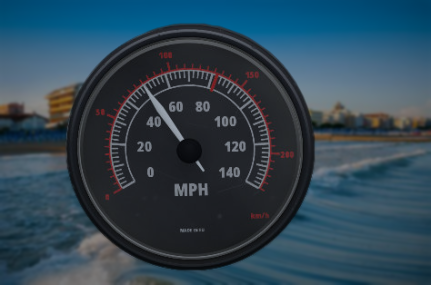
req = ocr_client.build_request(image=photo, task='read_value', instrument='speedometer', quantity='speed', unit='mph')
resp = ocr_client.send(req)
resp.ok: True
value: 50 mph
